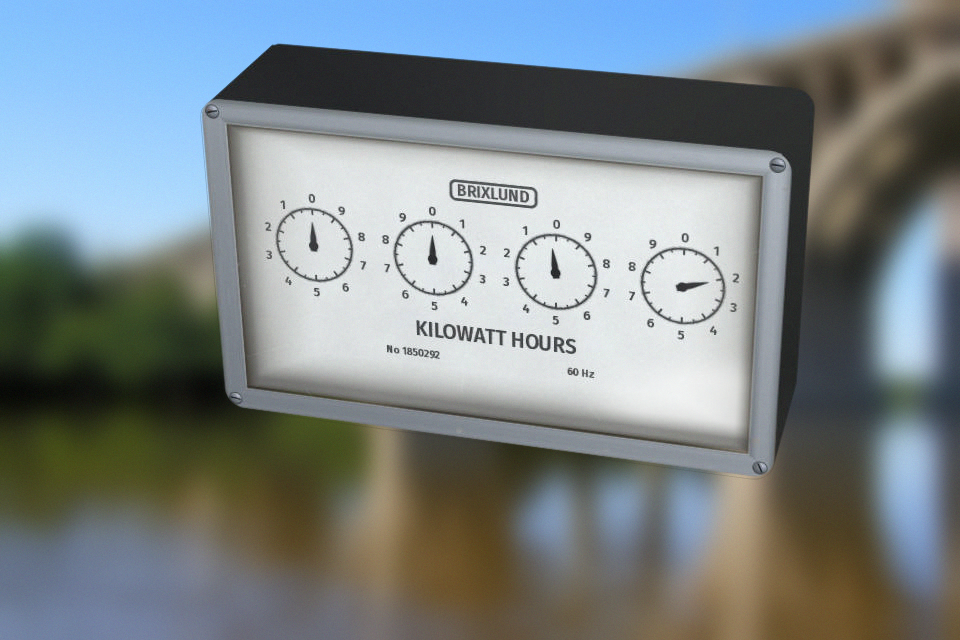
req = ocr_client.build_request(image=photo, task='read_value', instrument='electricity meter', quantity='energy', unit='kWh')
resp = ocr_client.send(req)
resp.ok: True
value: 2 kWh
